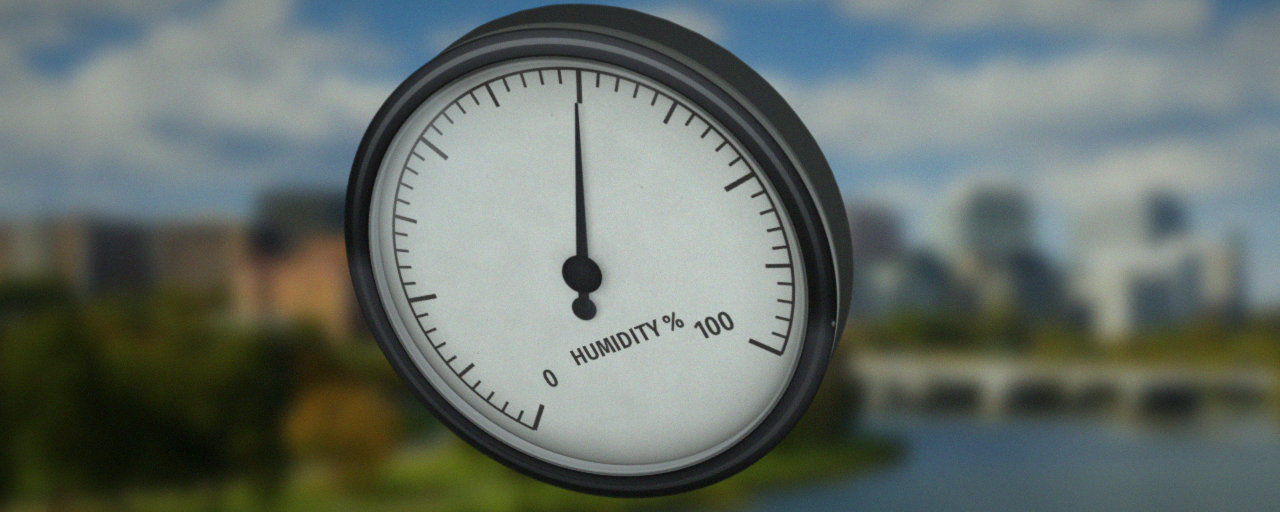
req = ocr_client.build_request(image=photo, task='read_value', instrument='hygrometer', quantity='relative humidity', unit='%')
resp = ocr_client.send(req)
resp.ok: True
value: 60 %
